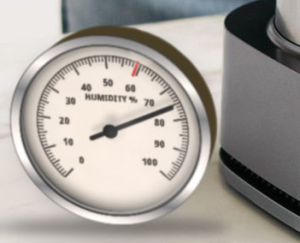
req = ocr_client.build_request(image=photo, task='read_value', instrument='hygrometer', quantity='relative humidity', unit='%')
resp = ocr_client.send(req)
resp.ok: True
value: 75 %
